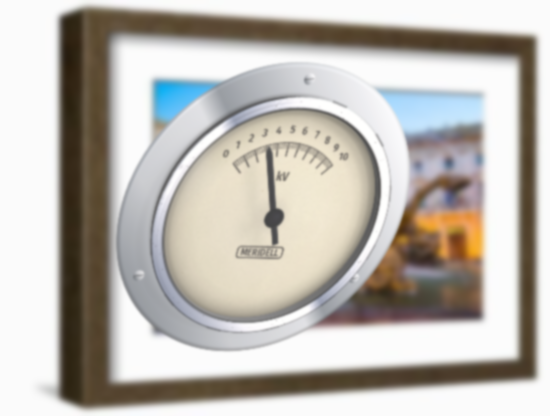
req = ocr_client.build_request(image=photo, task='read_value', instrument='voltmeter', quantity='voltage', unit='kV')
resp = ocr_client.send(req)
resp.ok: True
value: 3 kV
